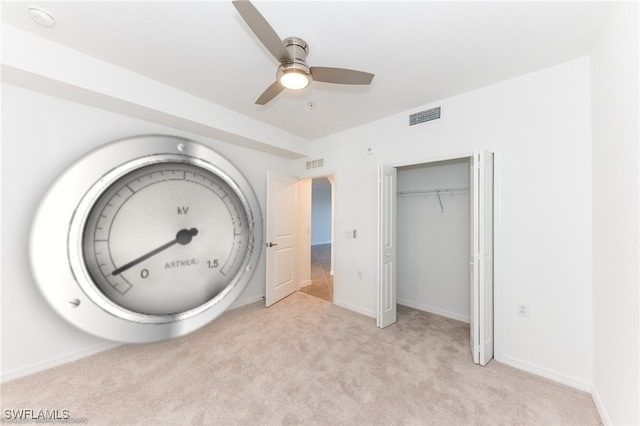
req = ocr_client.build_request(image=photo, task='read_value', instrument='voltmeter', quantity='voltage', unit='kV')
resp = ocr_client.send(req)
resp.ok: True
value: 0.1 kV
